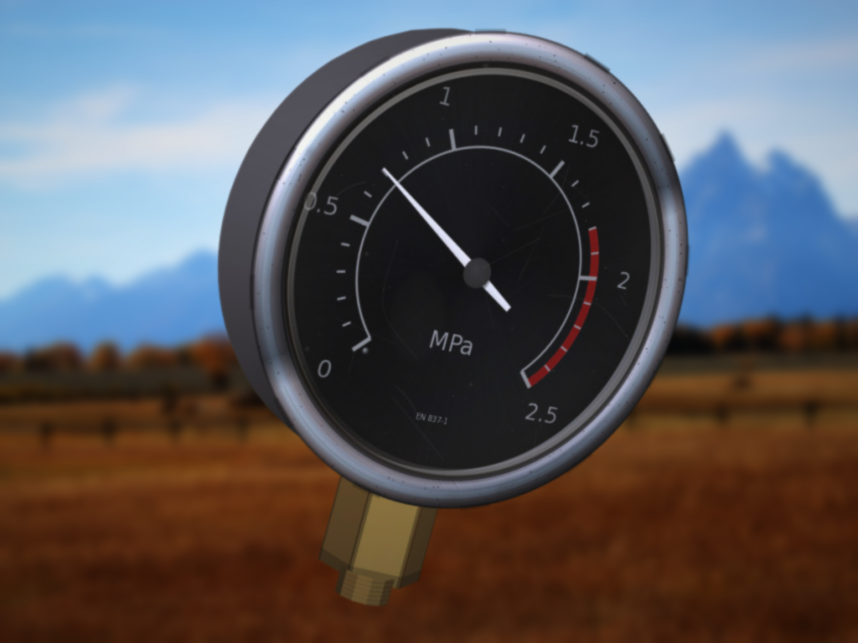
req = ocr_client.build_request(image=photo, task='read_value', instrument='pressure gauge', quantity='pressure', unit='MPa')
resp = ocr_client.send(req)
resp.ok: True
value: 0.7 MPa
